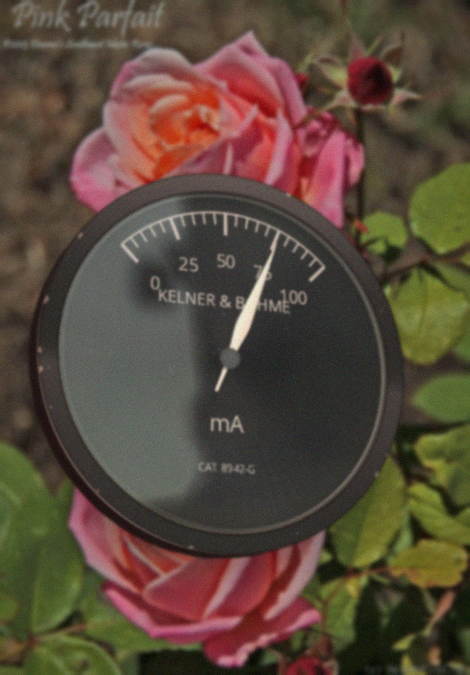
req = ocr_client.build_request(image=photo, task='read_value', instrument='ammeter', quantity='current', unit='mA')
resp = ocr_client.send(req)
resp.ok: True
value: 75 mA
